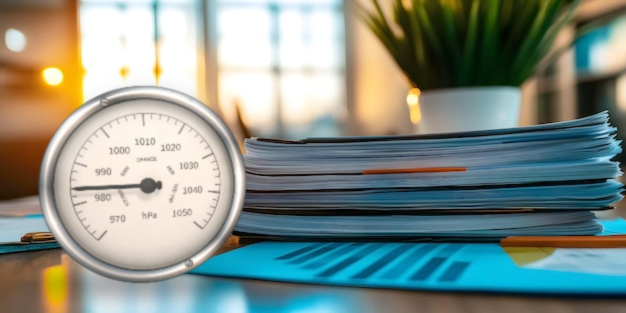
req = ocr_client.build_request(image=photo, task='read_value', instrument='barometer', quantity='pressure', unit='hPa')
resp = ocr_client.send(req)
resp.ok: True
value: 984 hPa
